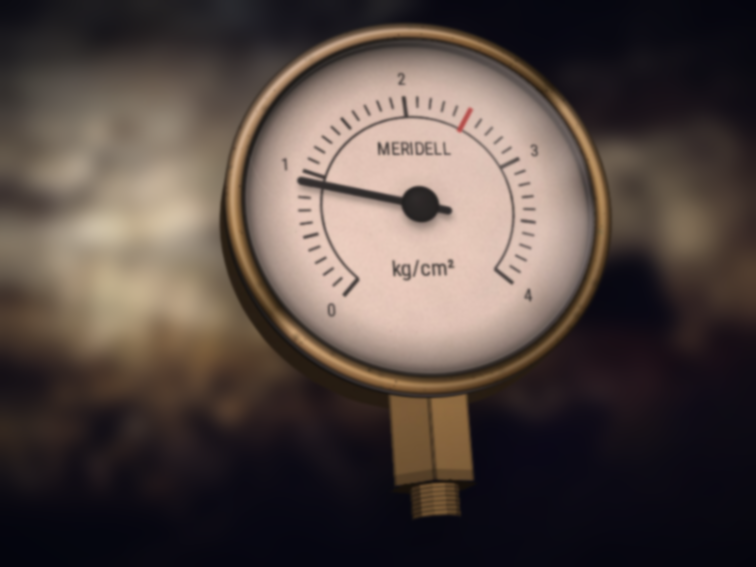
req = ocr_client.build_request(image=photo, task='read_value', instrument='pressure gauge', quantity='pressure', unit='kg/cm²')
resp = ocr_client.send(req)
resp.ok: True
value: 0.9 kg/cm²
